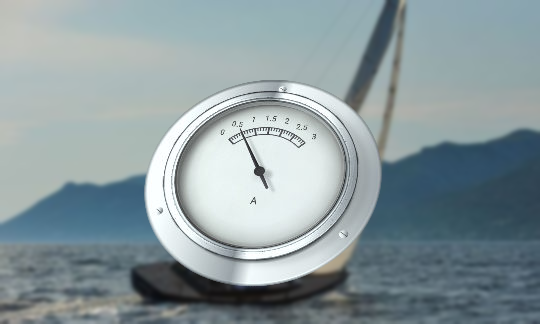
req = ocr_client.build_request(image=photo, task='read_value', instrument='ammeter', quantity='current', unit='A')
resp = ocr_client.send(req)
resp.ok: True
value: 0.5 A
